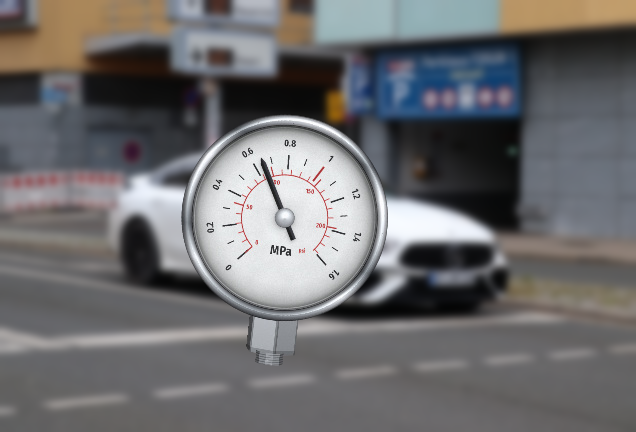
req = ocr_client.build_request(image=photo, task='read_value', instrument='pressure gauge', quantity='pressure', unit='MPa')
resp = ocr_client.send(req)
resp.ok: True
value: 0.65 MPa
